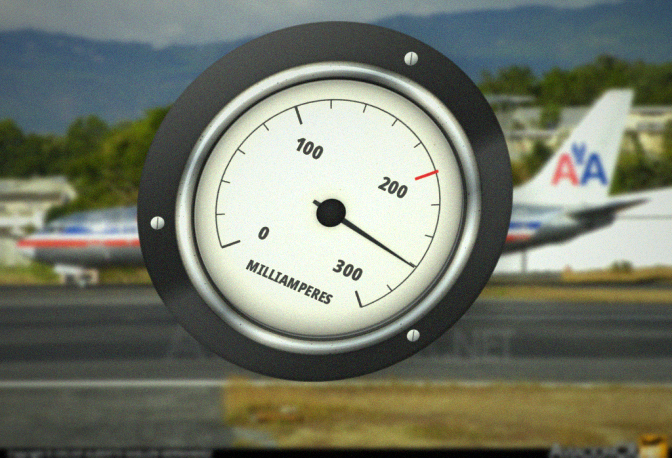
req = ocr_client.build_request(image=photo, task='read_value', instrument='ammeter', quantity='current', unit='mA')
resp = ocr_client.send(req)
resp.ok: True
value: 260 mA
